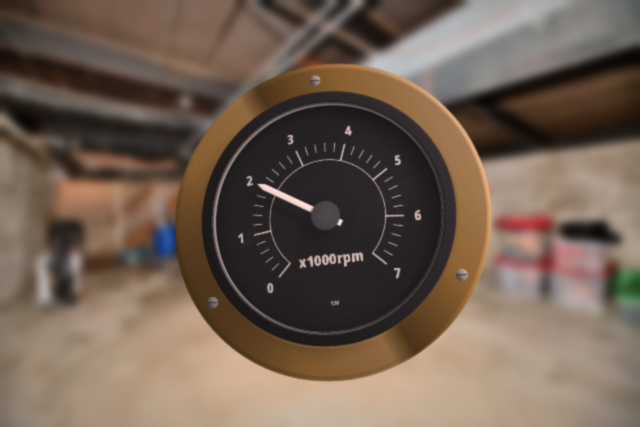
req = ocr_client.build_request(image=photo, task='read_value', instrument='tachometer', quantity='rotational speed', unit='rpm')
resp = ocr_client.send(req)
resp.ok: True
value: 2000 rpm
